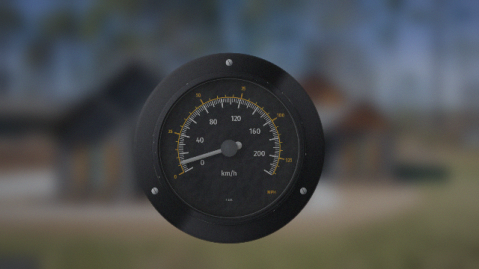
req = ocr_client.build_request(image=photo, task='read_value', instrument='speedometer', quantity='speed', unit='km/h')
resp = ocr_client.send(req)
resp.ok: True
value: 10 km/h
